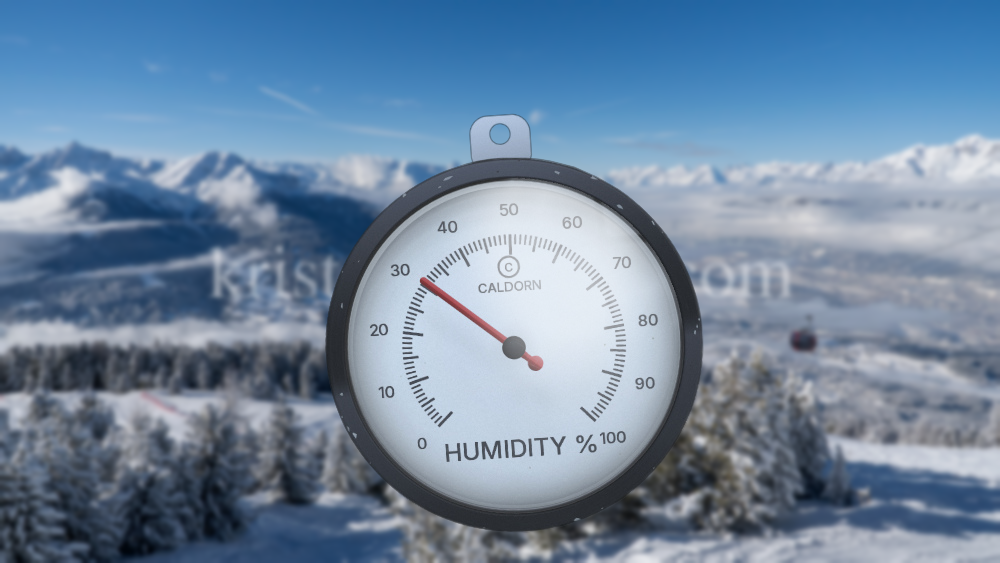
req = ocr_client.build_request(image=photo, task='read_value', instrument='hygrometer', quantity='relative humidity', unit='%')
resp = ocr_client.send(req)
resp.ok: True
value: 31 %
